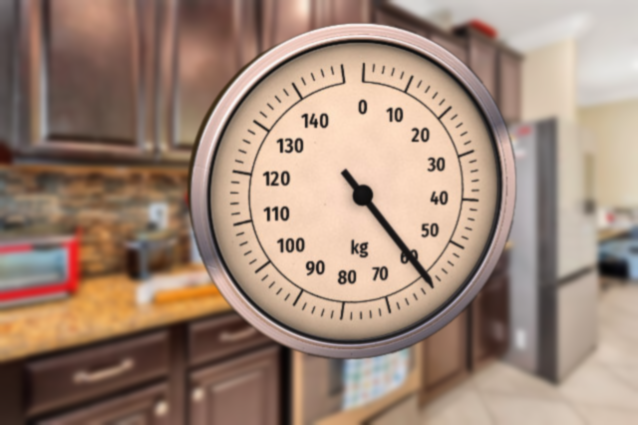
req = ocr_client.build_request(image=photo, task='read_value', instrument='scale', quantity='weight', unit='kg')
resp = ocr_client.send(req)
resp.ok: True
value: 60 kg
